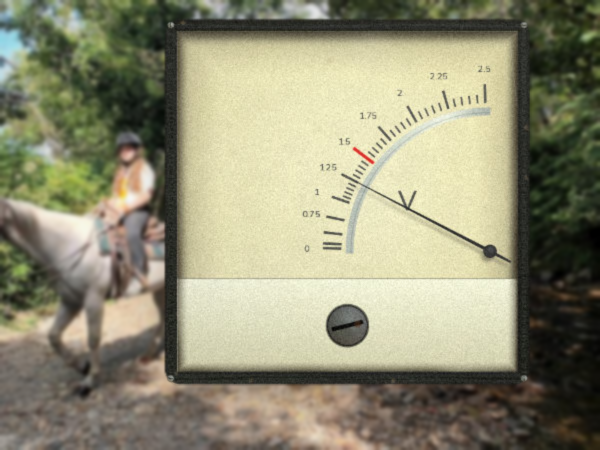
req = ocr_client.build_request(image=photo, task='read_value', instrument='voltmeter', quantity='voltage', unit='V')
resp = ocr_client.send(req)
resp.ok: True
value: 1.25 V
